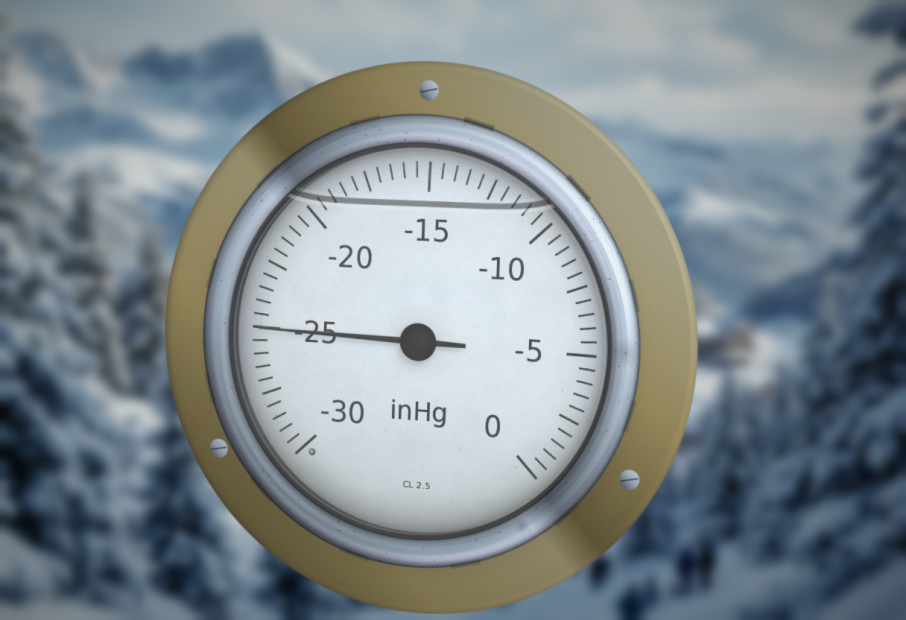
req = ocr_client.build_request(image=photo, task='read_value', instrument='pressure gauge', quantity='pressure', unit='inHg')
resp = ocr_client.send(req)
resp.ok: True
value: -25 inHg
